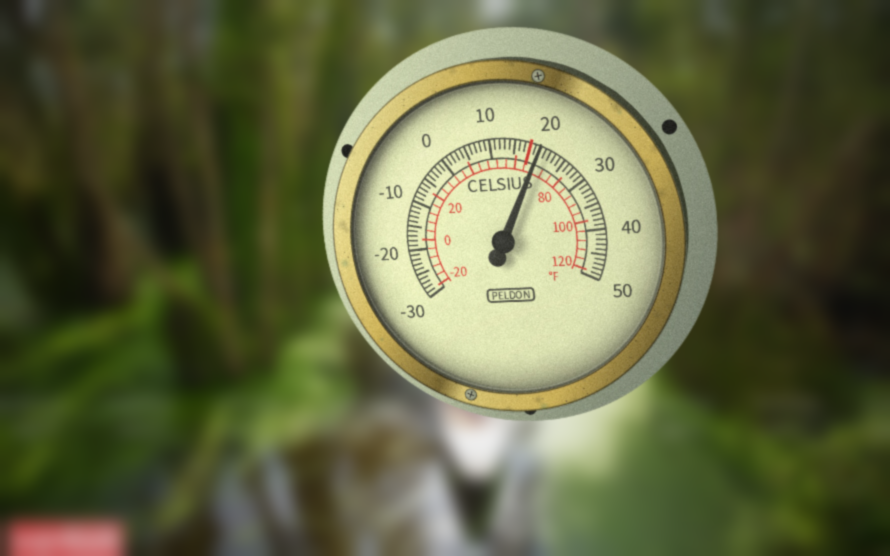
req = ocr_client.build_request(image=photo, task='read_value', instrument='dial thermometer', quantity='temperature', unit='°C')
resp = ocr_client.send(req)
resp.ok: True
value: 20 °C
